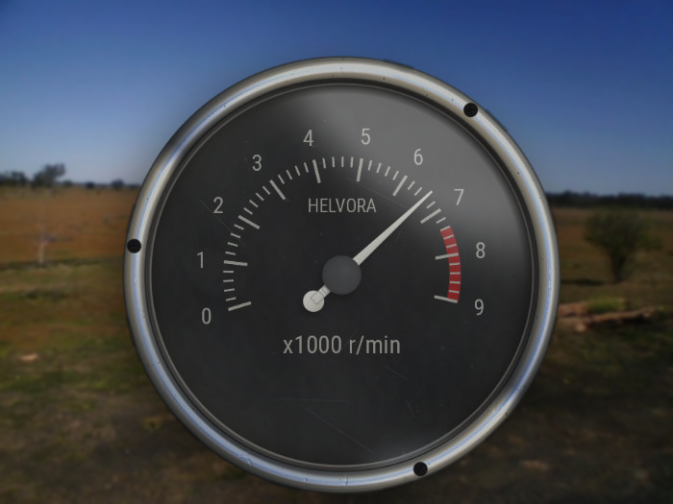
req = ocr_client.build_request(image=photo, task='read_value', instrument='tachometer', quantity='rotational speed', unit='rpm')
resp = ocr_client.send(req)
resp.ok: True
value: 6600 rpm
